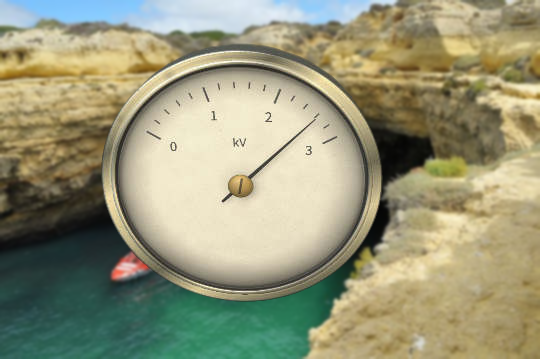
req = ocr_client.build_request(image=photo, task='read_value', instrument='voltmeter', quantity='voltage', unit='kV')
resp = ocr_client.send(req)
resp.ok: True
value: 2.6 kV
